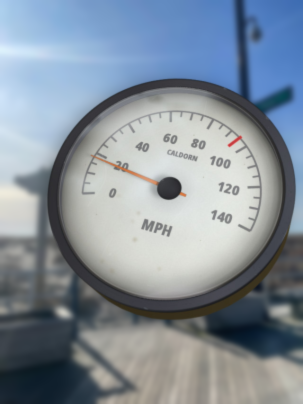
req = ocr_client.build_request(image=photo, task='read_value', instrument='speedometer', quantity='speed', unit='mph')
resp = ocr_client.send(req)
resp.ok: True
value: 17.5 mph
